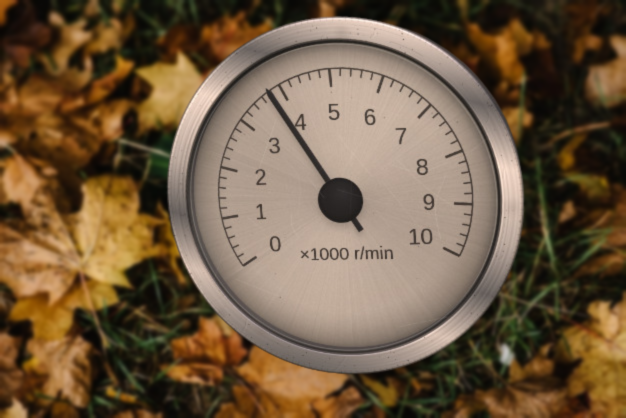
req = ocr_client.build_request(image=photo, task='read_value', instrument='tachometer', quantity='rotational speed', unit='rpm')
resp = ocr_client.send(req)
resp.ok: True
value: 3800 rpm
